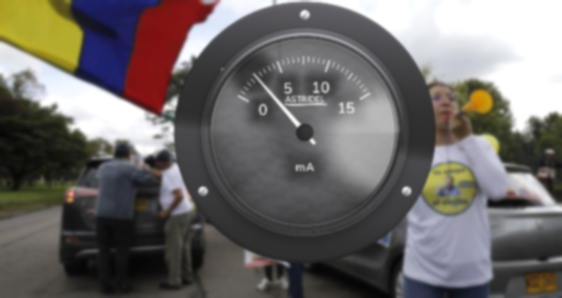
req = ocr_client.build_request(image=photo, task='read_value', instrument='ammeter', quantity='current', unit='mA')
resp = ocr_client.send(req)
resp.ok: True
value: 2.5 mA
